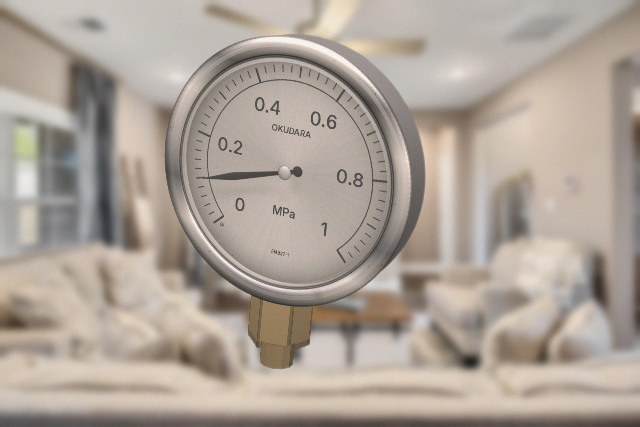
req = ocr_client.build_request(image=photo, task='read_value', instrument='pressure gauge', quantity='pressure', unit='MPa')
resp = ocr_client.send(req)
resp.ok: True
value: 0.1 MPa
